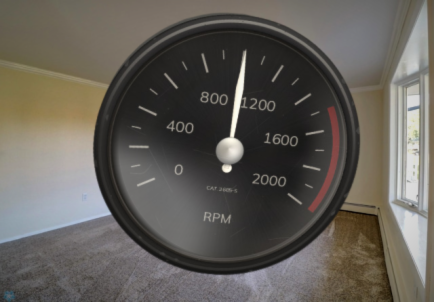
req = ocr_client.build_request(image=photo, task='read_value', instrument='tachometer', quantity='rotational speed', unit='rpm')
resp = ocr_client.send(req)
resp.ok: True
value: 1000 rpm
